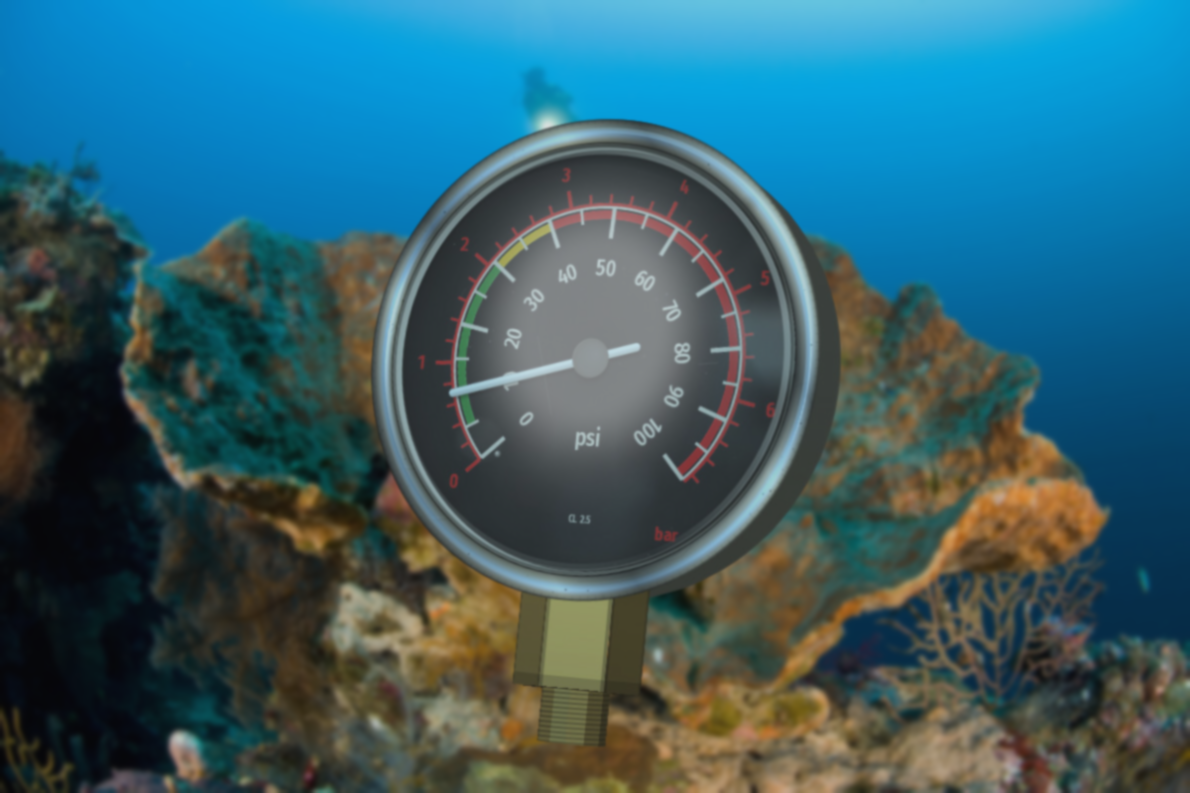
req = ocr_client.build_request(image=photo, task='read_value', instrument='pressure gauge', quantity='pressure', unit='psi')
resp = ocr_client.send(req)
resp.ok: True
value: 10 psi
